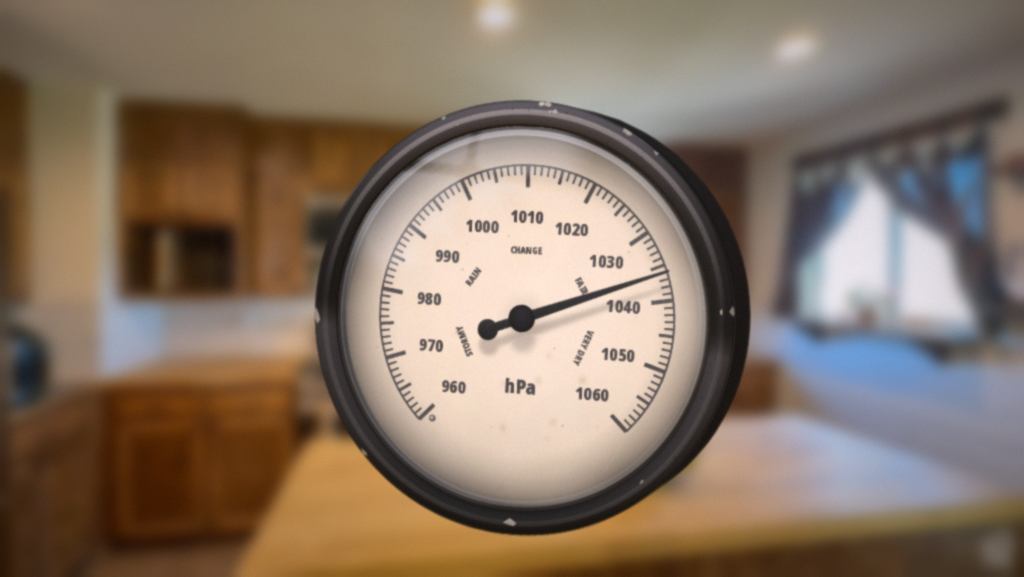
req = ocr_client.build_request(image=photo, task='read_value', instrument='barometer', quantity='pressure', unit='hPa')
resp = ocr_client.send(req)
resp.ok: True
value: 1036 hPa
